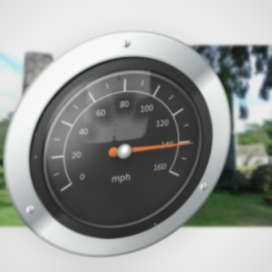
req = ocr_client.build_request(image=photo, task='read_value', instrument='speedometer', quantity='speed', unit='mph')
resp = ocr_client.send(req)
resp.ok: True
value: 140 mph
